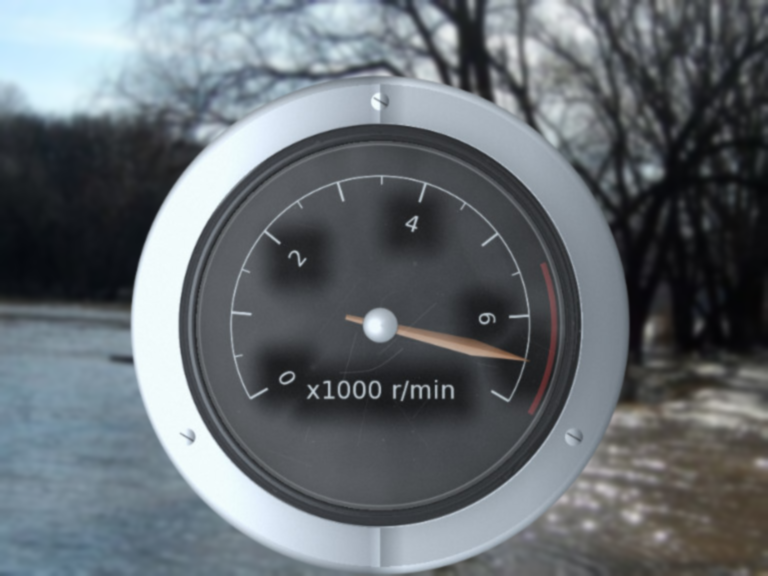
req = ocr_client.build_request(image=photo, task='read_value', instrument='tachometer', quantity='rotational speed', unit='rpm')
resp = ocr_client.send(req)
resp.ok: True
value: 6500 rpm
